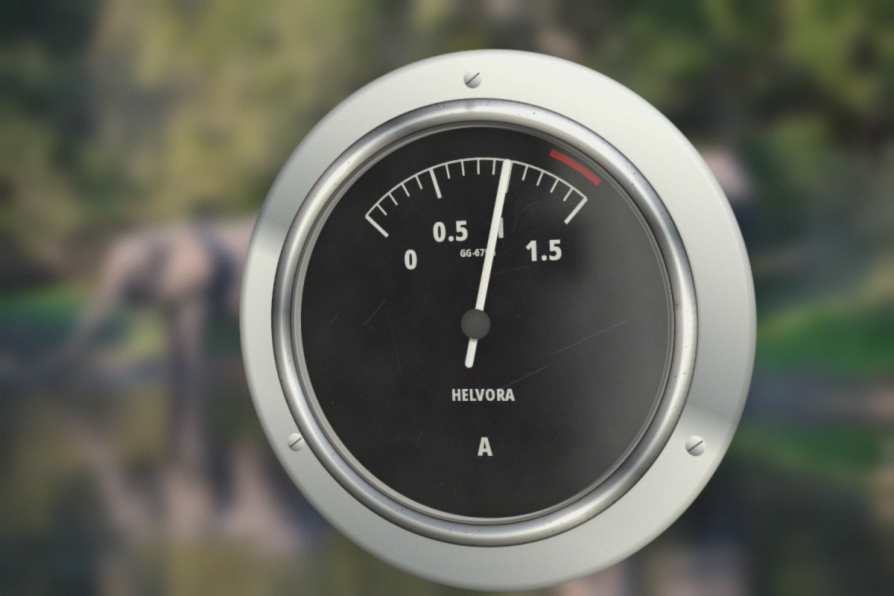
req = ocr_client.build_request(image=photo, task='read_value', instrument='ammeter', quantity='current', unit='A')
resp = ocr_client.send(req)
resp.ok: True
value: 1 A
